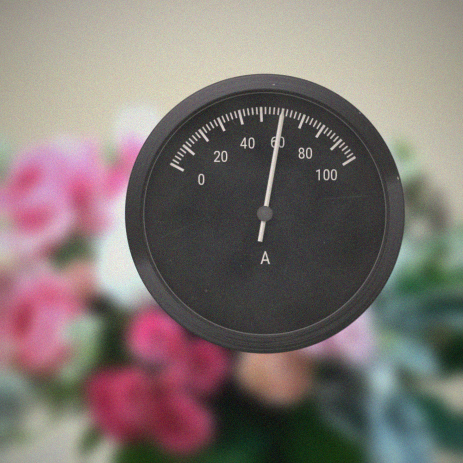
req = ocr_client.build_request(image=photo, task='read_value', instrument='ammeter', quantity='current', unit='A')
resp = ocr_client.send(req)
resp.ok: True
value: 60 A
